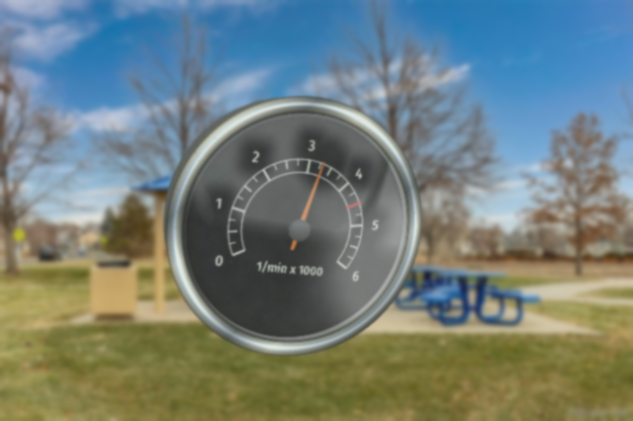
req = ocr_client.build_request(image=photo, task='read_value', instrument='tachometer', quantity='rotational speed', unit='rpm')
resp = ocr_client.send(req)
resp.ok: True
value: 3250 rpm
